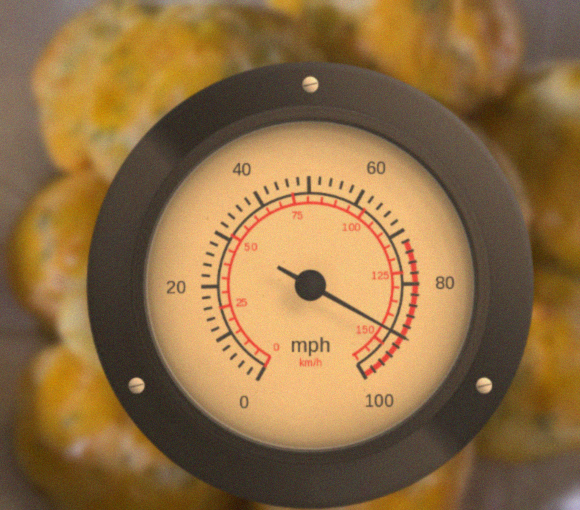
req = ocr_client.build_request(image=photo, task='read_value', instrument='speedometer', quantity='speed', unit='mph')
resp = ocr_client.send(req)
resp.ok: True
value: 90 mph
